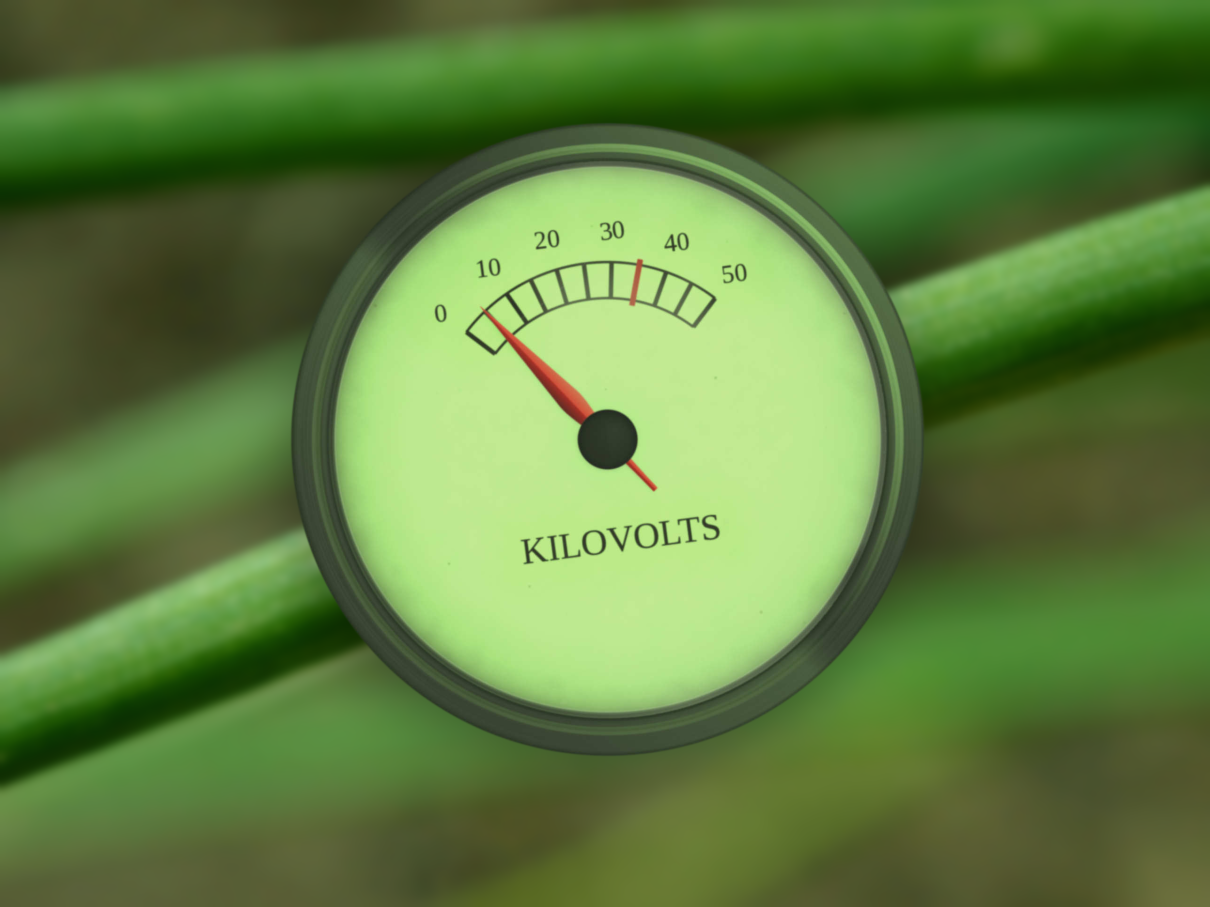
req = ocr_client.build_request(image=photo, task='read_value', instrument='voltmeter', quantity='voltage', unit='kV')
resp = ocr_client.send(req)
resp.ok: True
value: 5 kV
